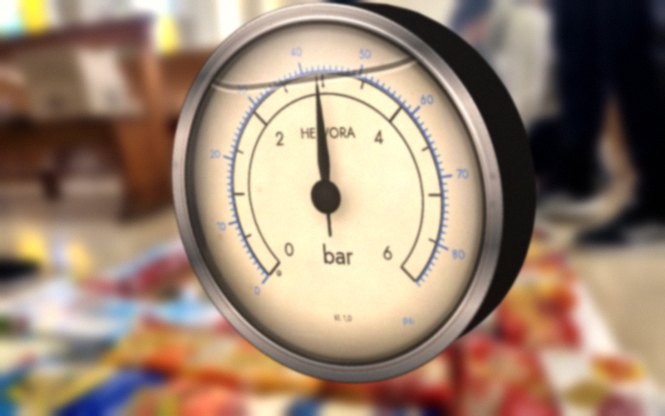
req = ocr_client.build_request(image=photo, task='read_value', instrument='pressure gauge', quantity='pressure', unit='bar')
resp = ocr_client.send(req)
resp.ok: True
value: 3 bar
